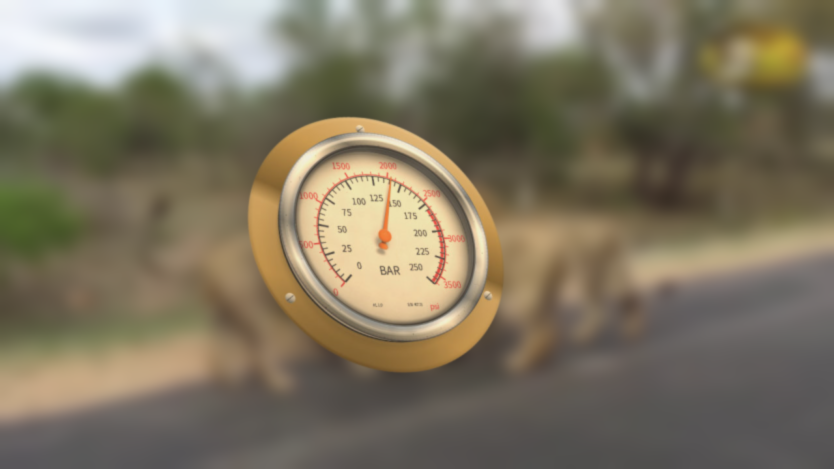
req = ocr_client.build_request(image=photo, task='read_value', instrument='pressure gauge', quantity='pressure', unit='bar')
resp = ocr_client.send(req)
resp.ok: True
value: 140 bar
